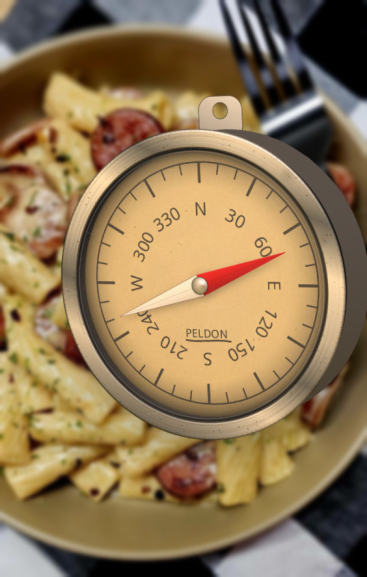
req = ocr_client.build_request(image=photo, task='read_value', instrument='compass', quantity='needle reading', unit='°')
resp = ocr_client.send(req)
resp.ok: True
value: 70 °
